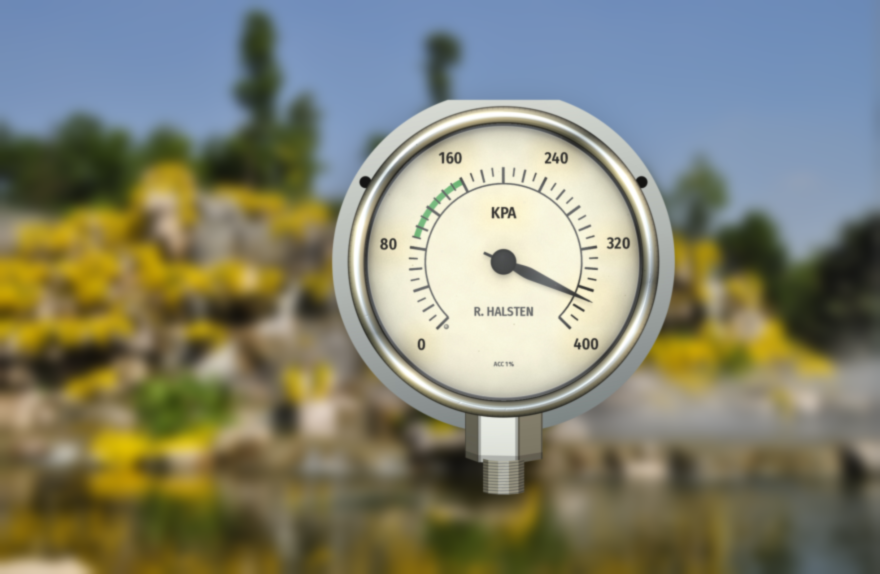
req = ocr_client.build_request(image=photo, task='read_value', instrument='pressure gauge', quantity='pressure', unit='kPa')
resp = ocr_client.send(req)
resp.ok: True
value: 370 kPa
